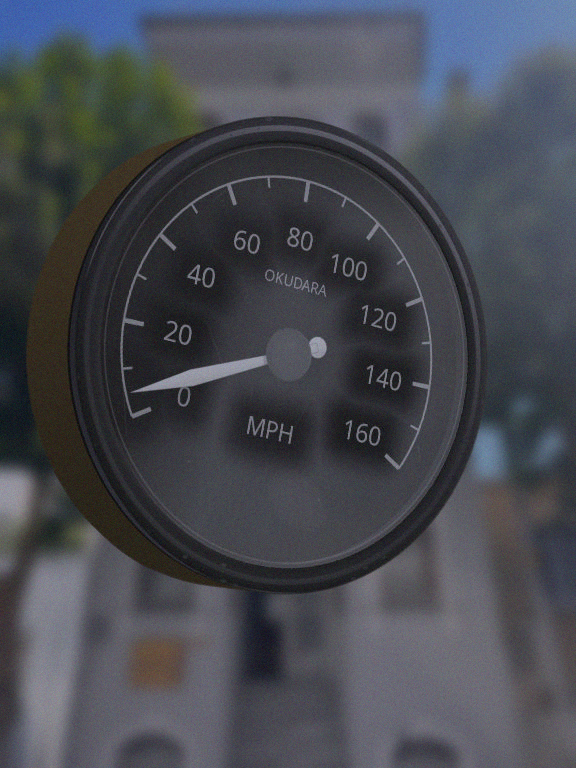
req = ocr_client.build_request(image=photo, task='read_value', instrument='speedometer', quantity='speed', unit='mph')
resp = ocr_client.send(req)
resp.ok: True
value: 5 mph
